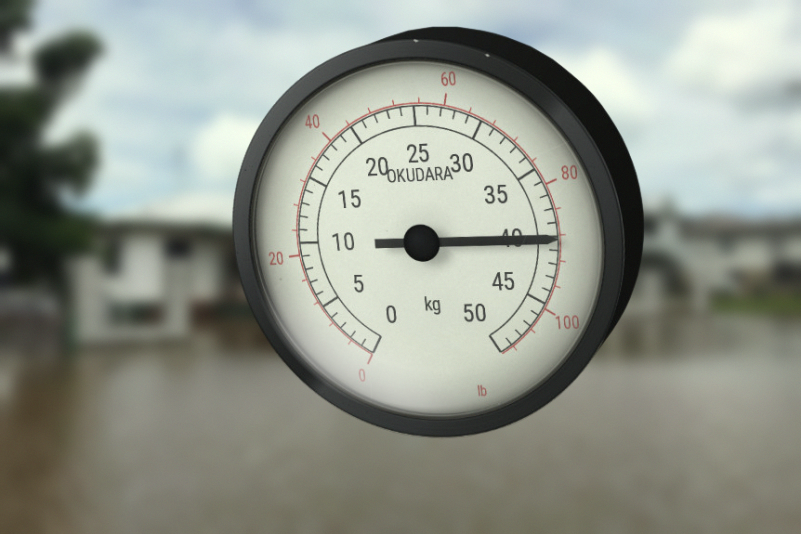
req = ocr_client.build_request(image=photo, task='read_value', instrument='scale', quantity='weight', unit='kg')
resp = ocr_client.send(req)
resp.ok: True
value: 40 kg
